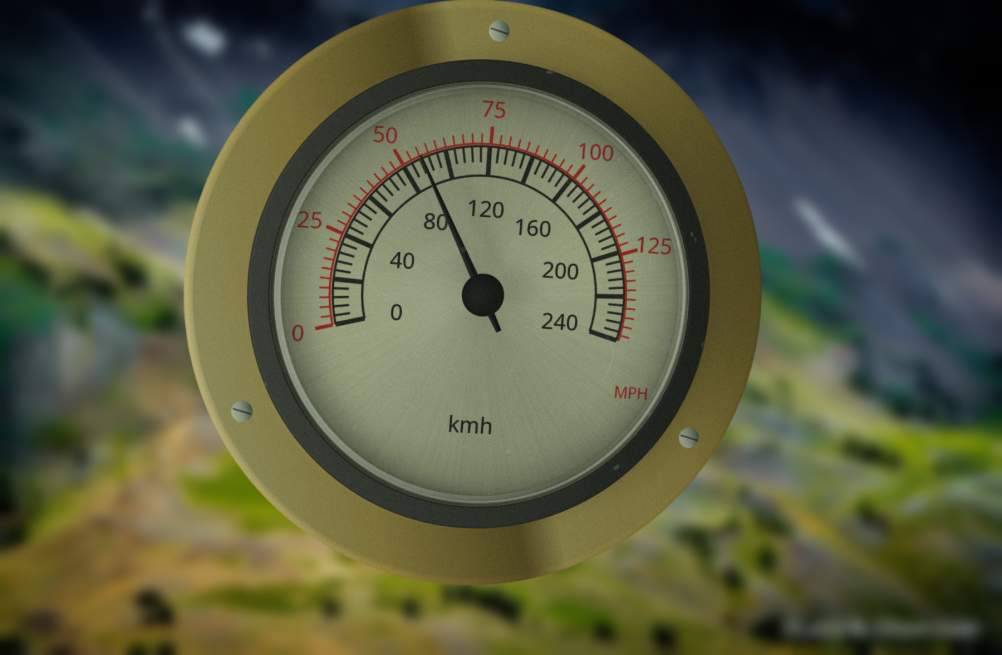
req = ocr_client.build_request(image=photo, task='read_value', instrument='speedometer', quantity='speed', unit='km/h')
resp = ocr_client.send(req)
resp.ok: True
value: 88 km/h
